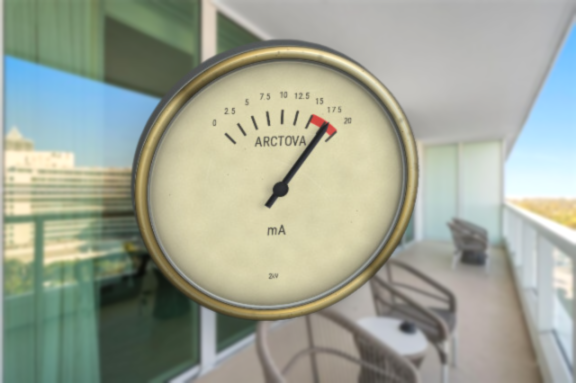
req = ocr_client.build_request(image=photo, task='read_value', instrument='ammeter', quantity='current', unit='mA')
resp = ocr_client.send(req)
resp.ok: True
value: 17.5 mA
